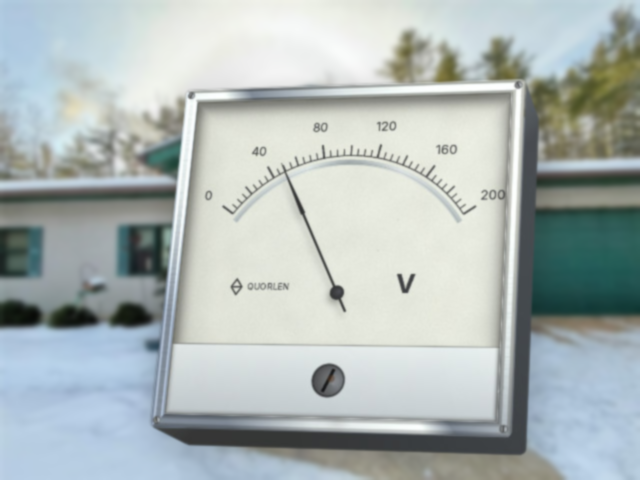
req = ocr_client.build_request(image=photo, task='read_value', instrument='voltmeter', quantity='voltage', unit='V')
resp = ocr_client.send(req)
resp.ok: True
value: 50 V
